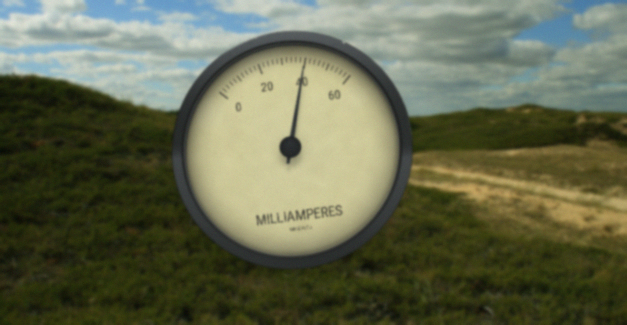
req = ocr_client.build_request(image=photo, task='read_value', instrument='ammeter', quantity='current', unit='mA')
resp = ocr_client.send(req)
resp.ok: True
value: 40 mA
